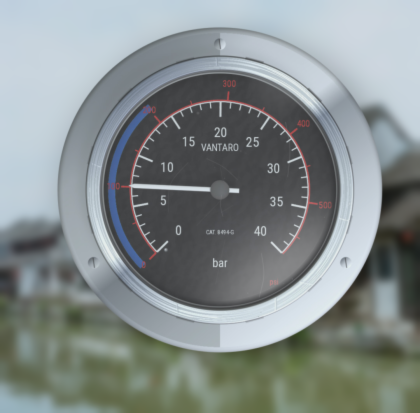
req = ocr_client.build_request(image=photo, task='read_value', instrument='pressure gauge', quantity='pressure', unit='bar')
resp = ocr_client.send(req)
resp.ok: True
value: 7 bar
